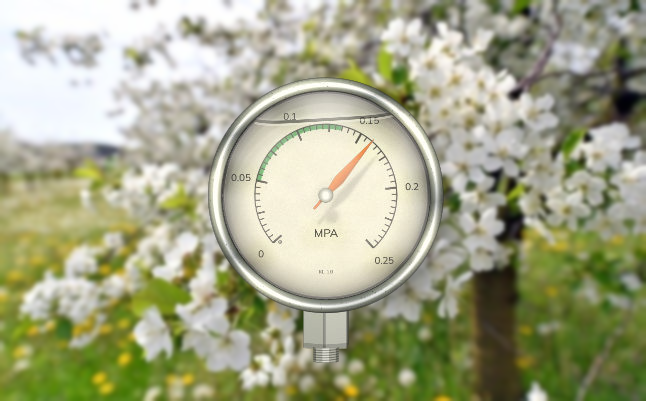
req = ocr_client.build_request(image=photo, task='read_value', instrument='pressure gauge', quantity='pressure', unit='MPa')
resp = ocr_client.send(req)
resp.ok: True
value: 0.16 MPa
